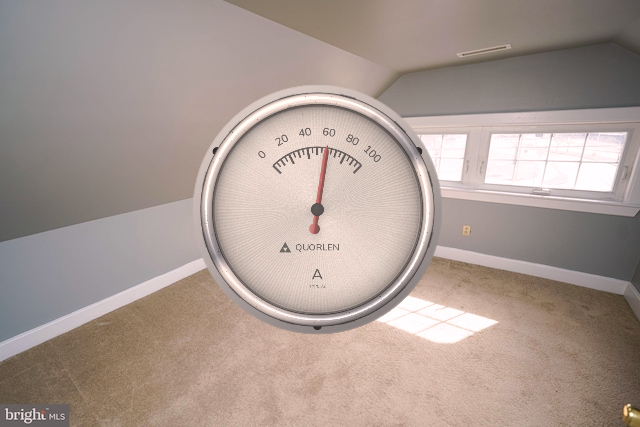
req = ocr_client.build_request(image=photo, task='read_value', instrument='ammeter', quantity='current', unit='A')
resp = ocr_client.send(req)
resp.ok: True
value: 60 A
